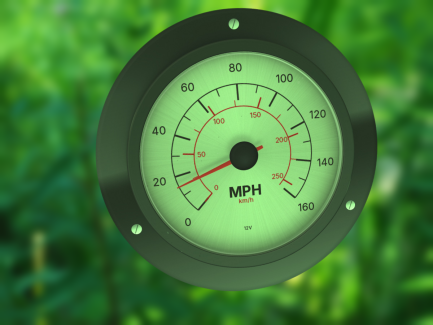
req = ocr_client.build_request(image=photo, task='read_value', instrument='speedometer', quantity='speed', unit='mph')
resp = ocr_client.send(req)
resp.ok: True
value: 15 mph
